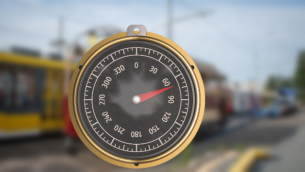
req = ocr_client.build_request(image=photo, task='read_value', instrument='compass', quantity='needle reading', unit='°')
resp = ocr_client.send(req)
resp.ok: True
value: 70 °
